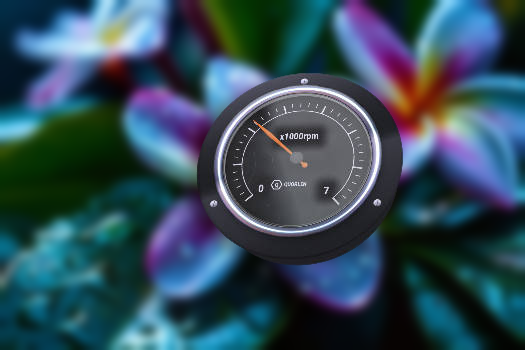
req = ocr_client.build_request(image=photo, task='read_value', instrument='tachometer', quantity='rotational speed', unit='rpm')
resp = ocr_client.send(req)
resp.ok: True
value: 2200 rpm
